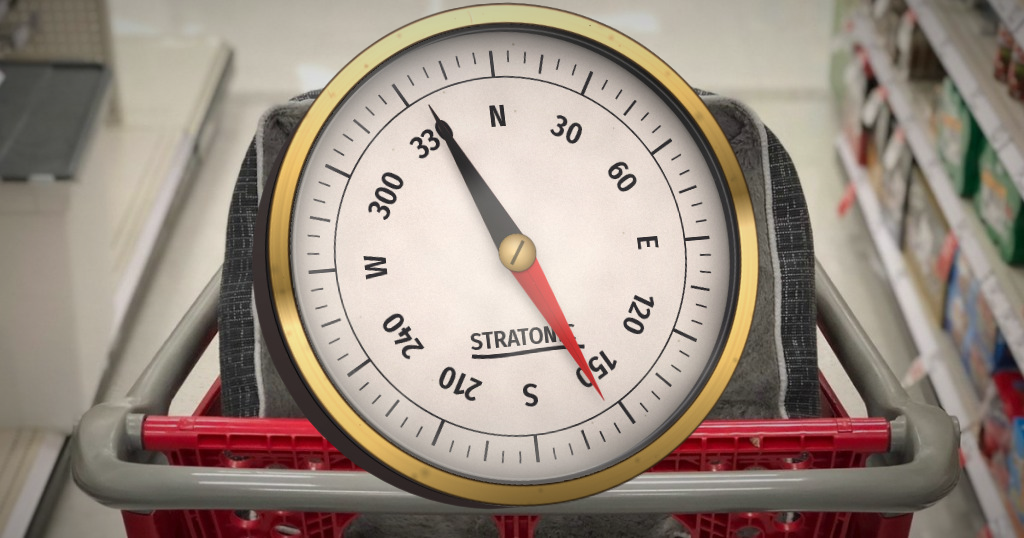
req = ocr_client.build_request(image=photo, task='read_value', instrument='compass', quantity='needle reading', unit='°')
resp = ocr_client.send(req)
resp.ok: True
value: 155 °
